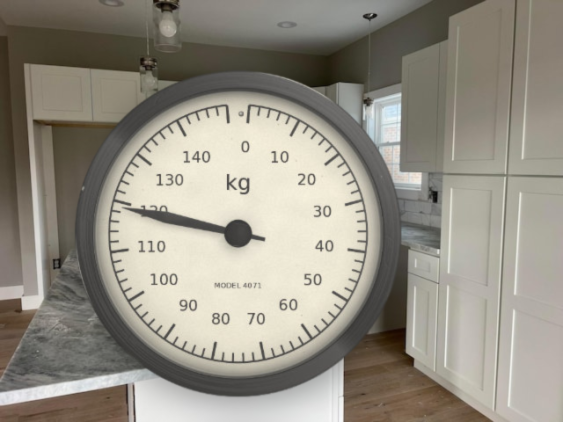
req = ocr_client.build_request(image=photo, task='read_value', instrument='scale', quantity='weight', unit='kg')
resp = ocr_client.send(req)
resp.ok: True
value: 119 kg
